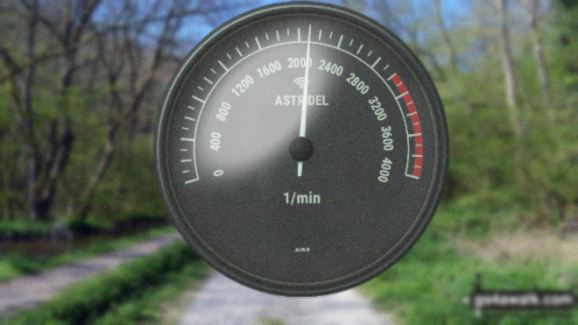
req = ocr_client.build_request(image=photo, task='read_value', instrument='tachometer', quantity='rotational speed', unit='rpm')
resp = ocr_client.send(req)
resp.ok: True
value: 2100 rpm
